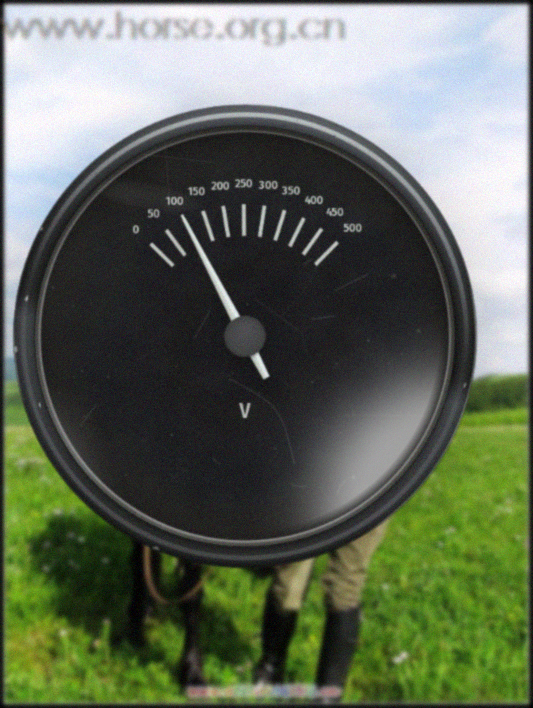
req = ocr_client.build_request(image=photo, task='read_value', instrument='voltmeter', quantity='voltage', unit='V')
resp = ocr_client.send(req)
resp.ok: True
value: 100 V
